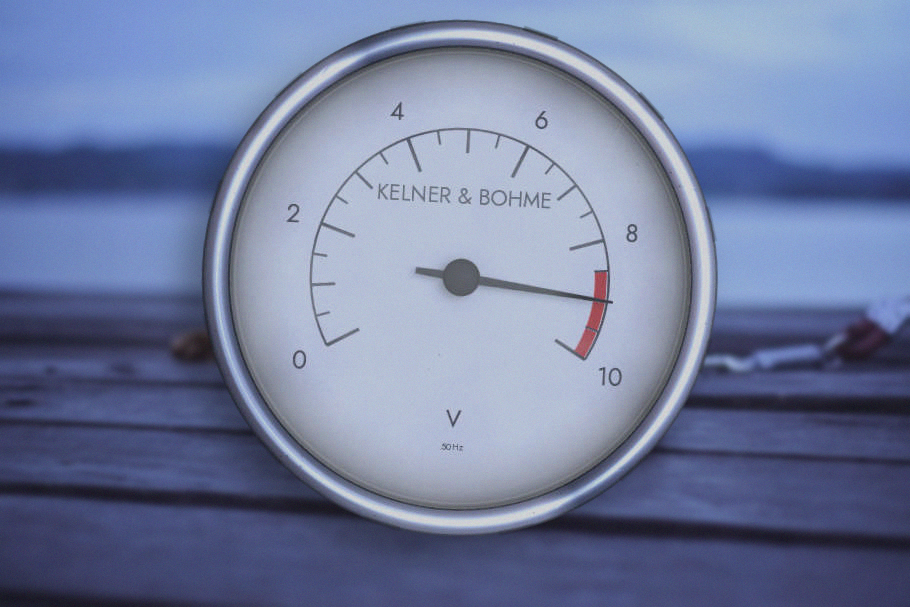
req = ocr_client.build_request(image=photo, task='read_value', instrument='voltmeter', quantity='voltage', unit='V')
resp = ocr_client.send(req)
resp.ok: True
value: 9 V
